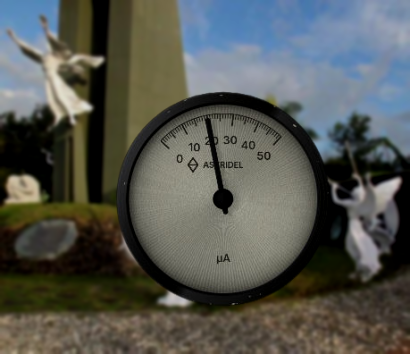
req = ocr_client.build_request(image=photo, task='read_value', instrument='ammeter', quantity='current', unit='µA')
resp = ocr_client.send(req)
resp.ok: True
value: 20 µA
